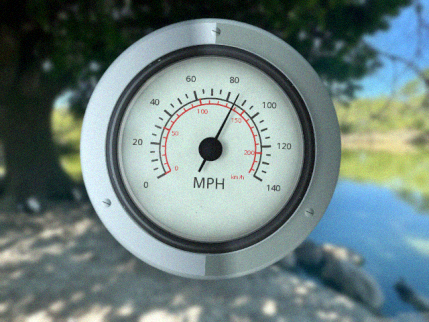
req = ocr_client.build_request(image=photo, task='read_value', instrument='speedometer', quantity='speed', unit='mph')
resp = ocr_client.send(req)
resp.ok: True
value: 85 mph
